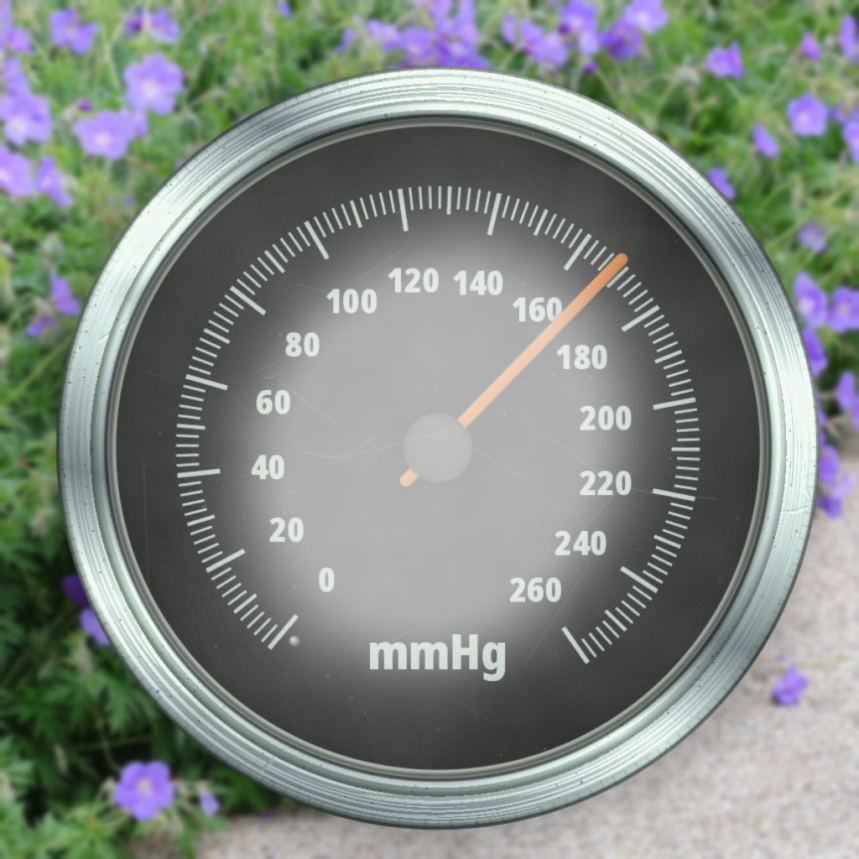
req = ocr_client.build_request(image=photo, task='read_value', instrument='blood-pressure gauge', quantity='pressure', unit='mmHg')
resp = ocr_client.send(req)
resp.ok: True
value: 168 mmHg
